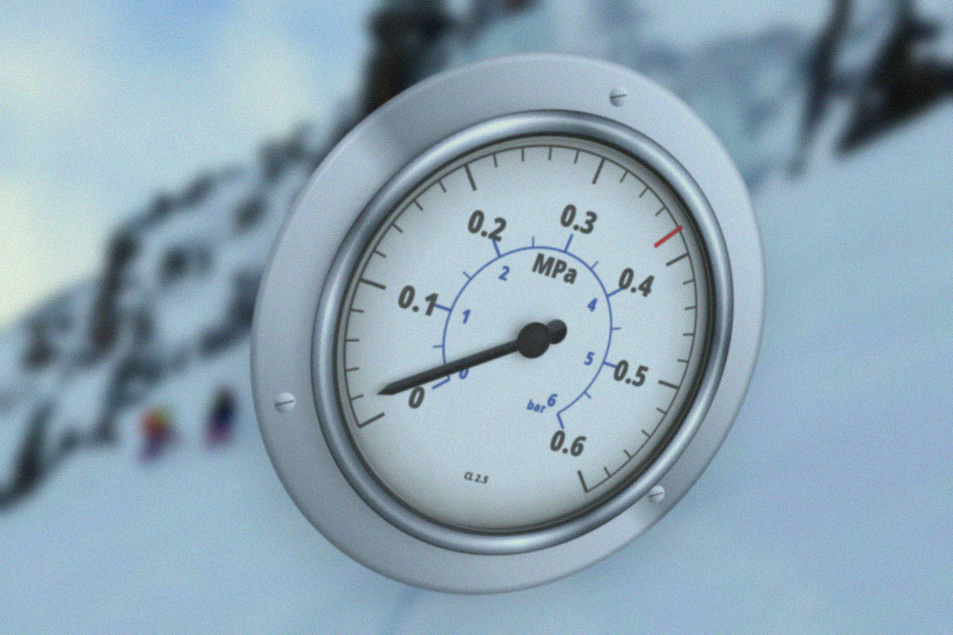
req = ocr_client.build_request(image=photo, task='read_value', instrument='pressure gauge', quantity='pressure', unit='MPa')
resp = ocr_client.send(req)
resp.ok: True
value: 0.02 MPa
